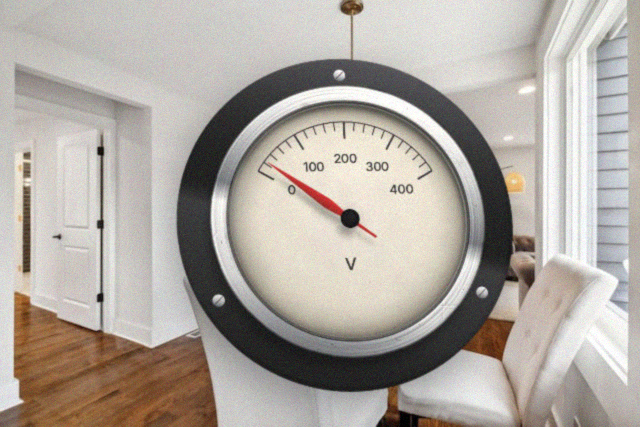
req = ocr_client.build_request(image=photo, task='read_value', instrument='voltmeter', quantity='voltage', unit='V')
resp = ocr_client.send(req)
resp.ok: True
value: 20 V
